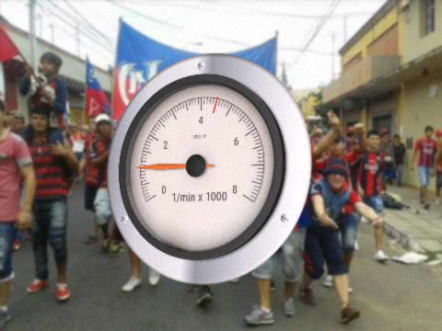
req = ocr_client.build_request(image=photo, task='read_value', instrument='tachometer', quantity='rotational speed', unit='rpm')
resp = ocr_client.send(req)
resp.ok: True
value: 1000 rpm
